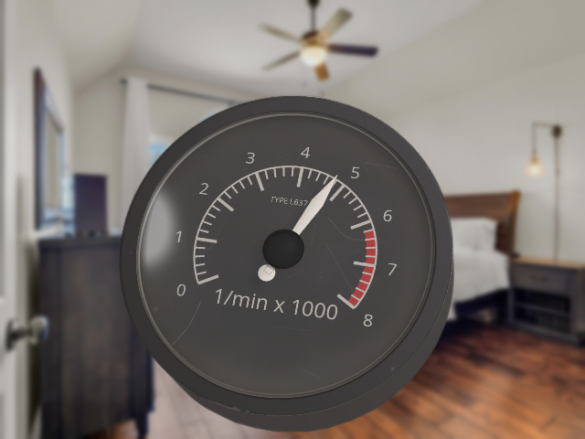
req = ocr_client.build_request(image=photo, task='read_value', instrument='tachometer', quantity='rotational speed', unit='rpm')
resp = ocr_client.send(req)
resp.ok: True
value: 4800 rpm
